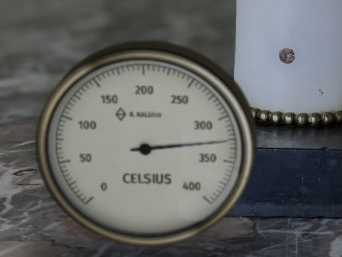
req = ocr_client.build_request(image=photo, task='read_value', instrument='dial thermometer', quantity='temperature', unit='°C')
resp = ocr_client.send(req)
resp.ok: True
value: 325 °C
